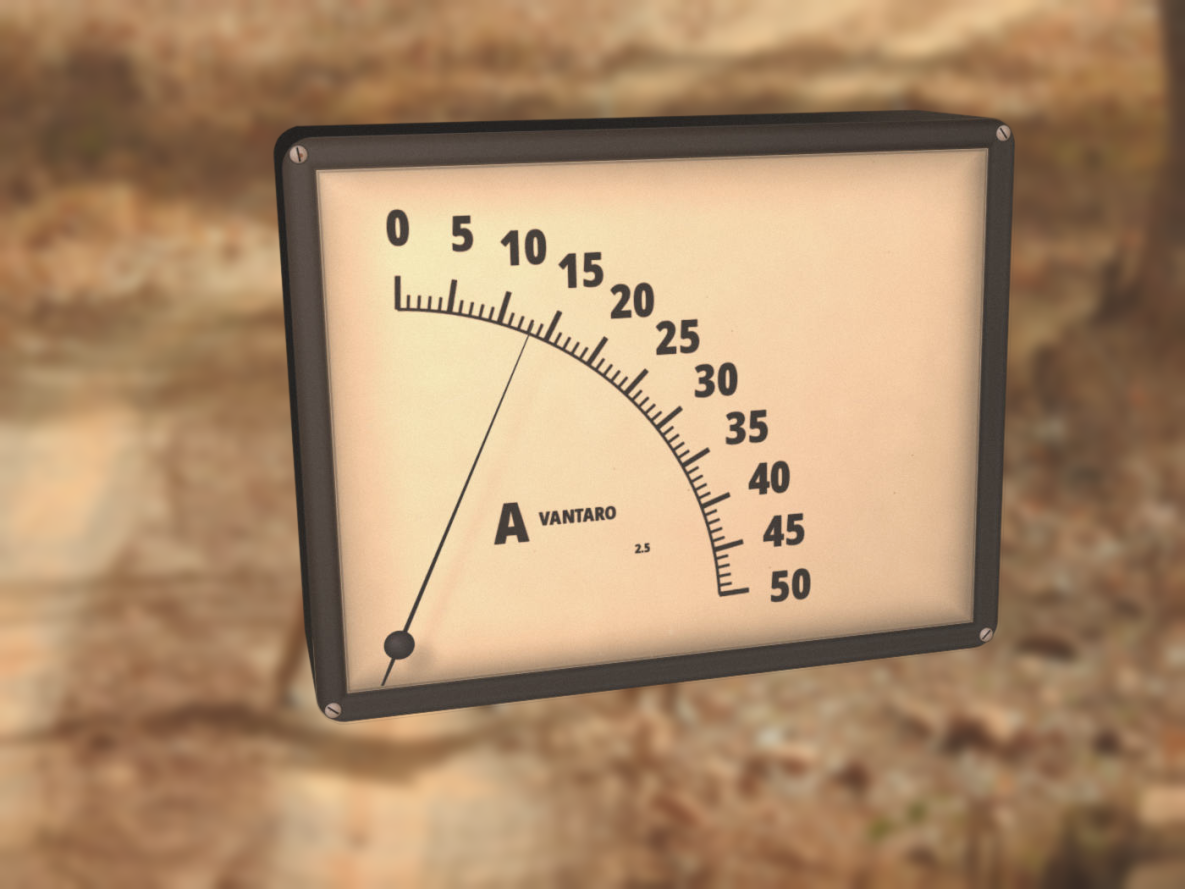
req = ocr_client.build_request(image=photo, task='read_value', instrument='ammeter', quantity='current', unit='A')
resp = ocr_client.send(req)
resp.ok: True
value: 13 A
